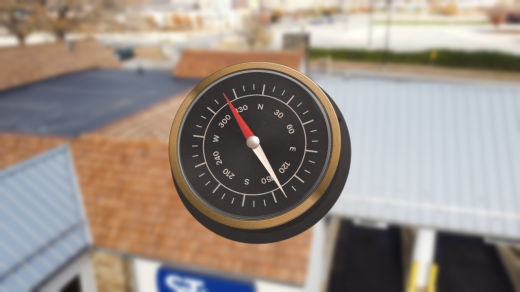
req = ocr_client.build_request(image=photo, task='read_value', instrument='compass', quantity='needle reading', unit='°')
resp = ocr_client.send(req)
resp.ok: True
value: 320 °
